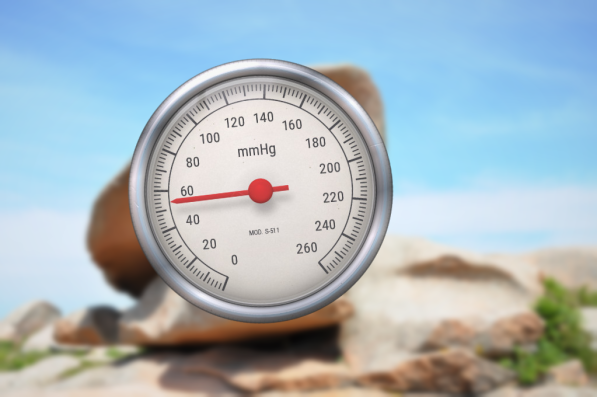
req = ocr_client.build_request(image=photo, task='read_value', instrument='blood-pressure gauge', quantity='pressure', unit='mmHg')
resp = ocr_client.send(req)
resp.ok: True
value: 54 mmHg
